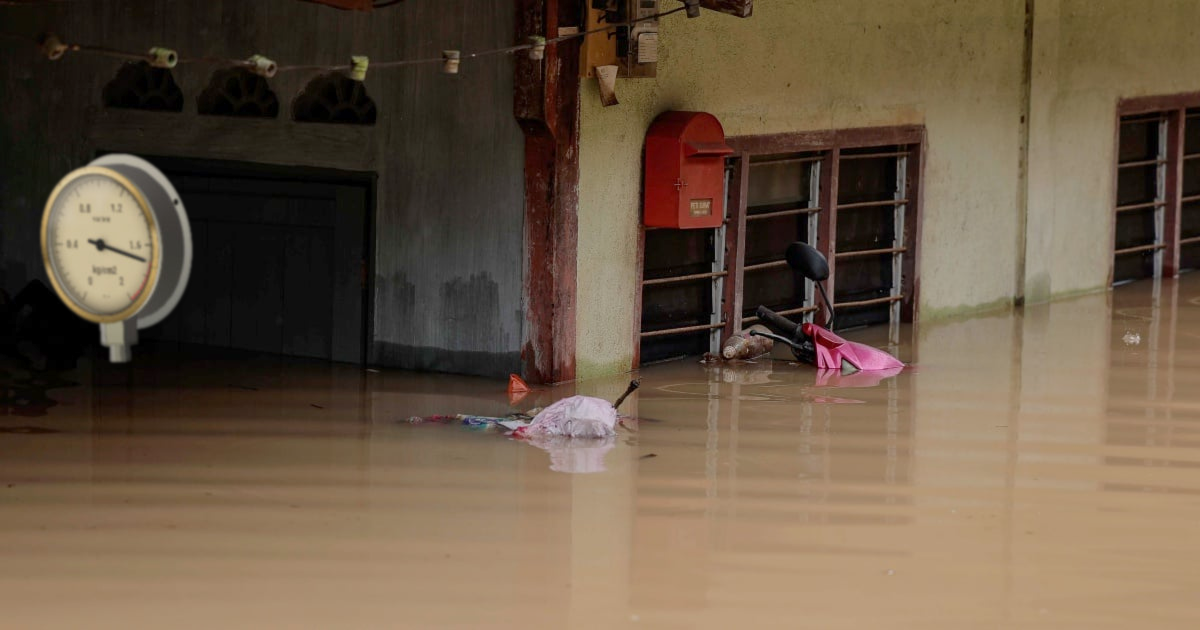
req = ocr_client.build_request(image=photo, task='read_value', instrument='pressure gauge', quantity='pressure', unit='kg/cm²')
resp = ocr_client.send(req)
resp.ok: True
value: 1.7 kg/cm²
